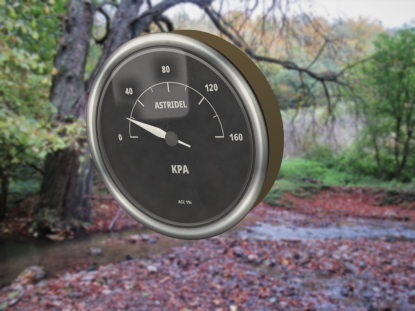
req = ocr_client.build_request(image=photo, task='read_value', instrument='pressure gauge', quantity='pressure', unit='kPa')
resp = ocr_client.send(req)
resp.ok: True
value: 20 kPa
